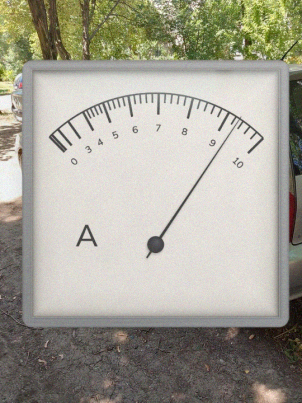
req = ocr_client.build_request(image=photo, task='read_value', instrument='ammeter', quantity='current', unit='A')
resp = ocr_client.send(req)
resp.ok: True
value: 9.3 A
